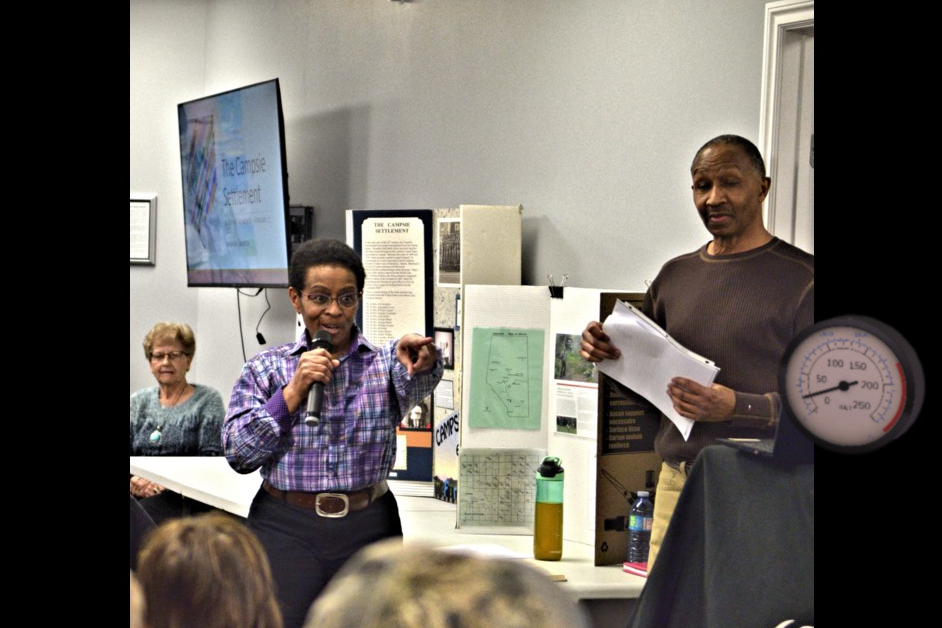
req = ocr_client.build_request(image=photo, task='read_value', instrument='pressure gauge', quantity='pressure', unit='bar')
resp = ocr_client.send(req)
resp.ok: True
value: 20 bar
